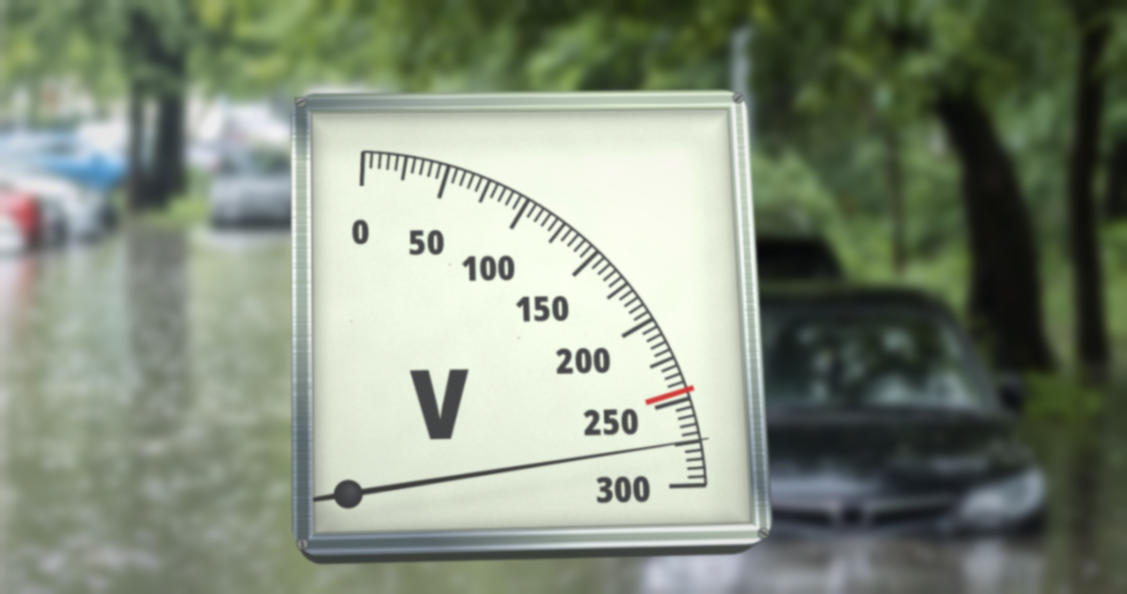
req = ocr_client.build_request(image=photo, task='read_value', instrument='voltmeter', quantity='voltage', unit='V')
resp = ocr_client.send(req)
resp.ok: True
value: 275 V
